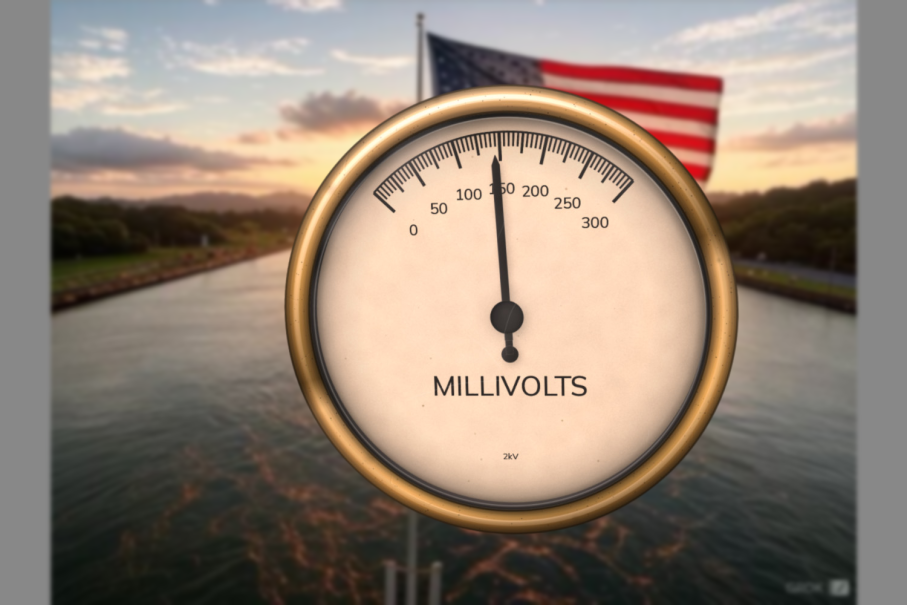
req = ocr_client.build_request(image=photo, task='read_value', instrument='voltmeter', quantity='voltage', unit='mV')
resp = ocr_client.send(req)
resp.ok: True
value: 145 mV
